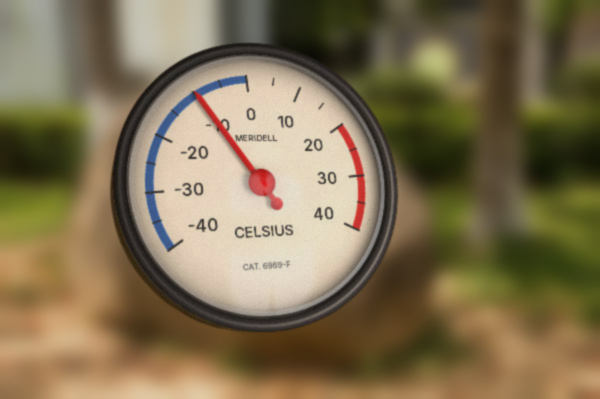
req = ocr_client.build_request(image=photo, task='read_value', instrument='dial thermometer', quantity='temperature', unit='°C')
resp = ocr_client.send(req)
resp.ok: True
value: -10 °C
